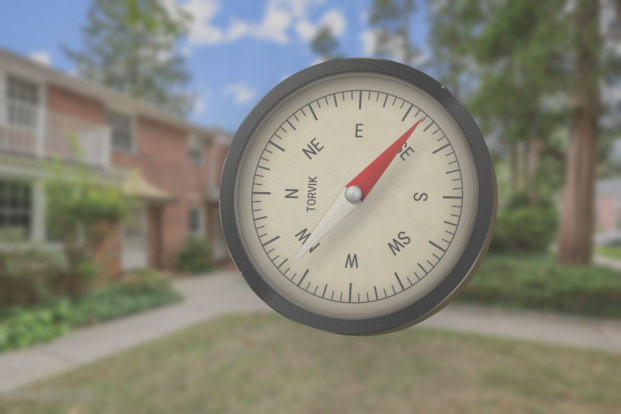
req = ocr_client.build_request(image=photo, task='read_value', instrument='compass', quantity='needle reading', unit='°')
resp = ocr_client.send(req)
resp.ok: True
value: 130 °
